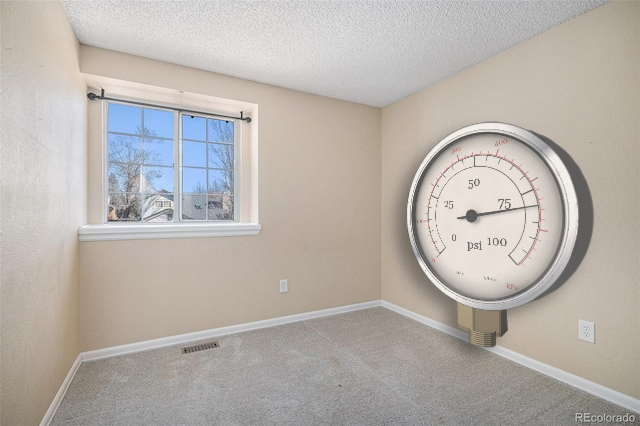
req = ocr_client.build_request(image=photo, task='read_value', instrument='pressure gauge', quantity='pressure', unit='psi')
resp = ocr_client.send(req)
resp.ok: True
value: 80 psi
